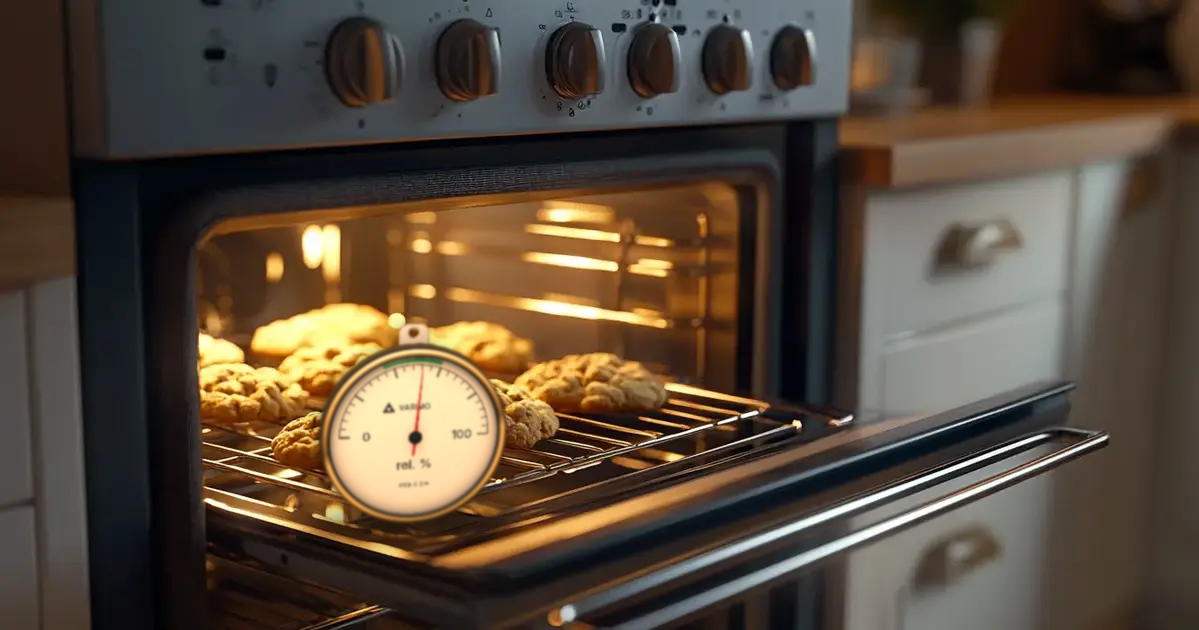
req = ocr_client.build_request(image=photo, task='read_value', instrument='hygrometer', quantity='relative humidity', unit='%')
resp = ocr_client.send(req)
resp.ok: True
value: 52 %
